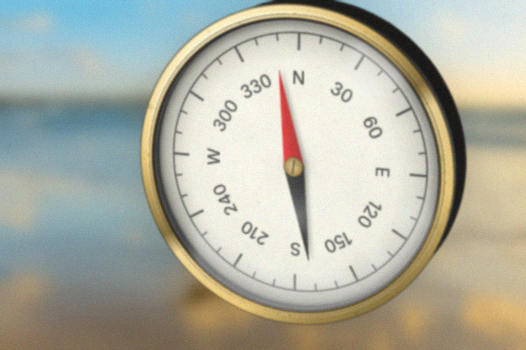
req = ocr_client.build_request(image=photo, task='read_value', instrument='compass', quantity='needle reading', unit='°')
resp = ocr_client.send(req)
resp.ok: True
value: 350 °
